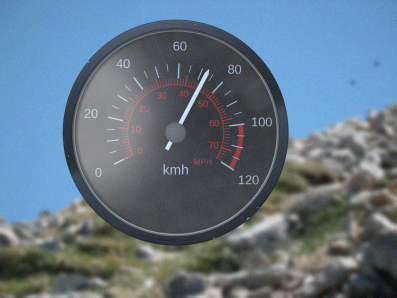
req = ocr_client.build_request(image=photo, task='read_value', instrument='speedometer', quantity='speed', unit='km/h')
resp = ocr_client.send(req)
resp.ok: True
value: 72.5 km/h
